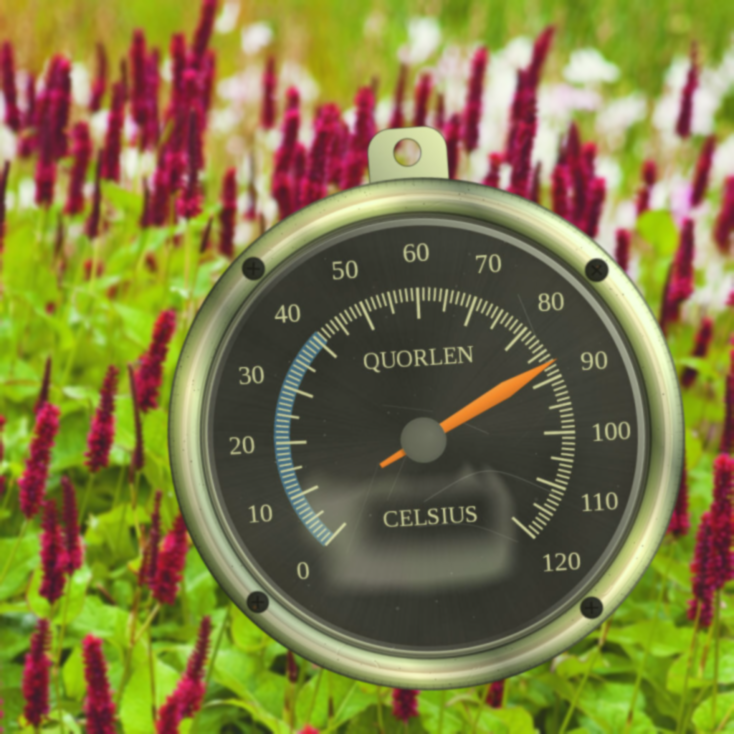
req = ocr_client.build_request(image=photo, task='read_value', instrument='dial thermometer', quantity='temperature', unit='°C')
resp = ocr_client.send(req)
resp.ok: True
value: 87 °C
